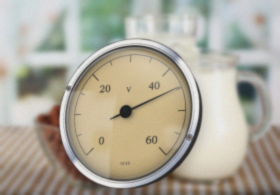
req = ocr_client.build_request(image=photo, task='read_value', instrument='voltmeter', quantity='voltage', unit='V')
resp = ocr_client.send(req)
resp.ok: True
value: 45 V
